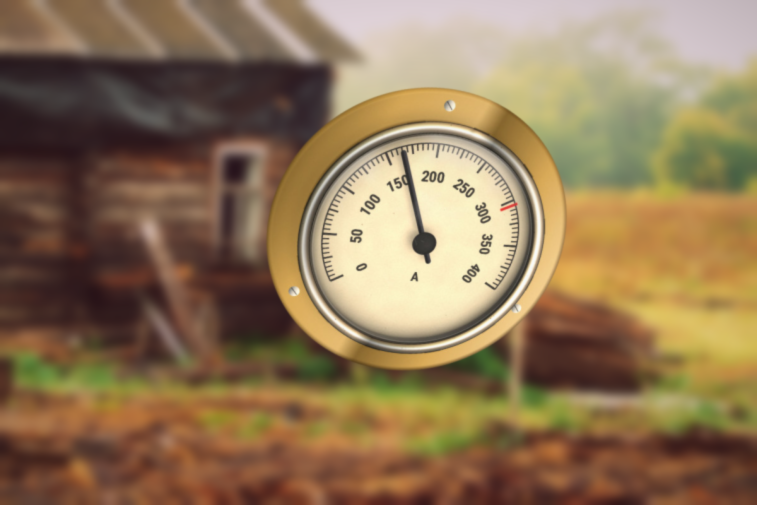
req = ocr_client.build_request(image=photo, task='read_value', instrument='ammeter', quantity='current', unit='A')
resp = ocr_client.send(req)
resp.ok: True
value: 165 A
